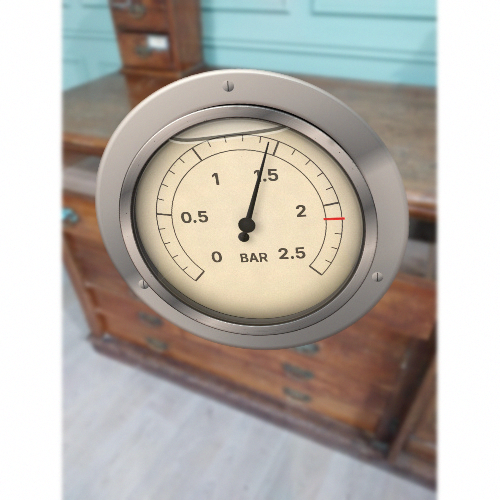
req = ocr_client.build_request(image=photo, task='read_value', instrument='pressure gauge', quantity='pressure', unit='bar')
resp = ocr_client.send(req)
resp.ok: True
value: 1.45 bar
